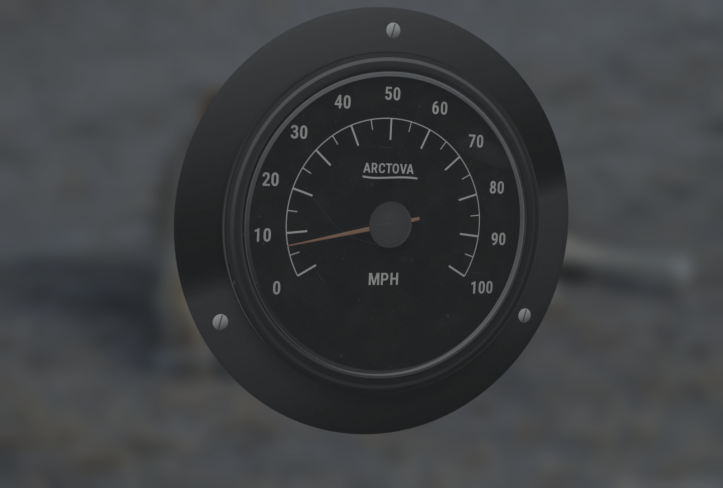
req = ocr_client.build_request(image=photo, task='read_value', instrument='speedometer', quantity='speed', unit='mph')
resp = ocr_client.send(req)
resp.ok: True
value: 7.5 mph
